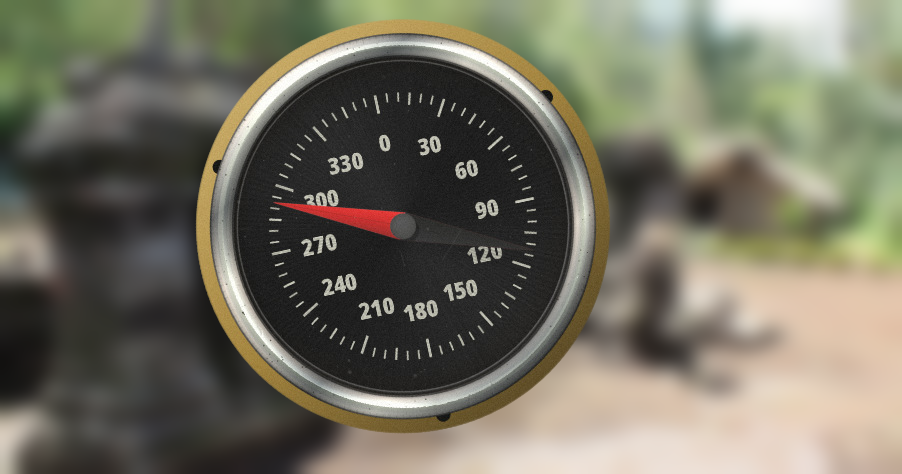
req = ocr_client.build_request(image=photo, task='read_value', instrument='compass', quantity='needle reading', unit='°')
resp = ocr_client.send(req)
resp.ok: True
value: 292.5 °
